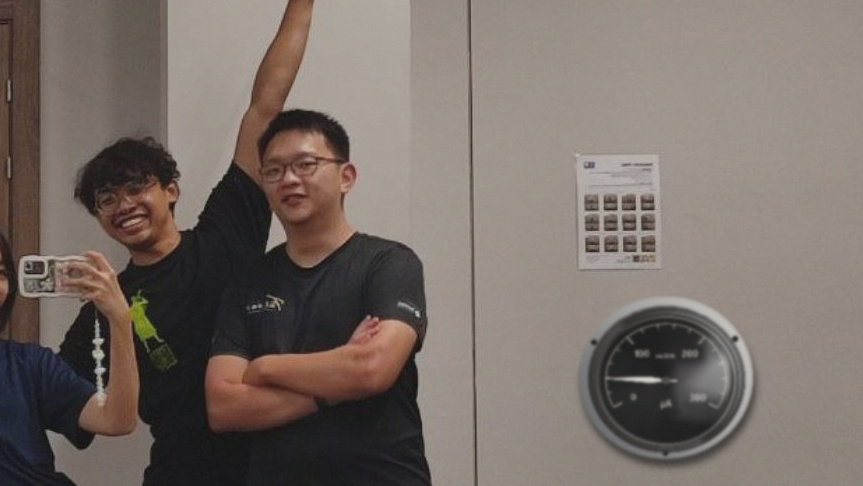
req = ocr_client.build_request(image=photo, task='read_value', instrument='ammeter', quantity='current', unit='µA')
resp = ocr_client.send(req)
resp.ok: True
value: 40 µA
